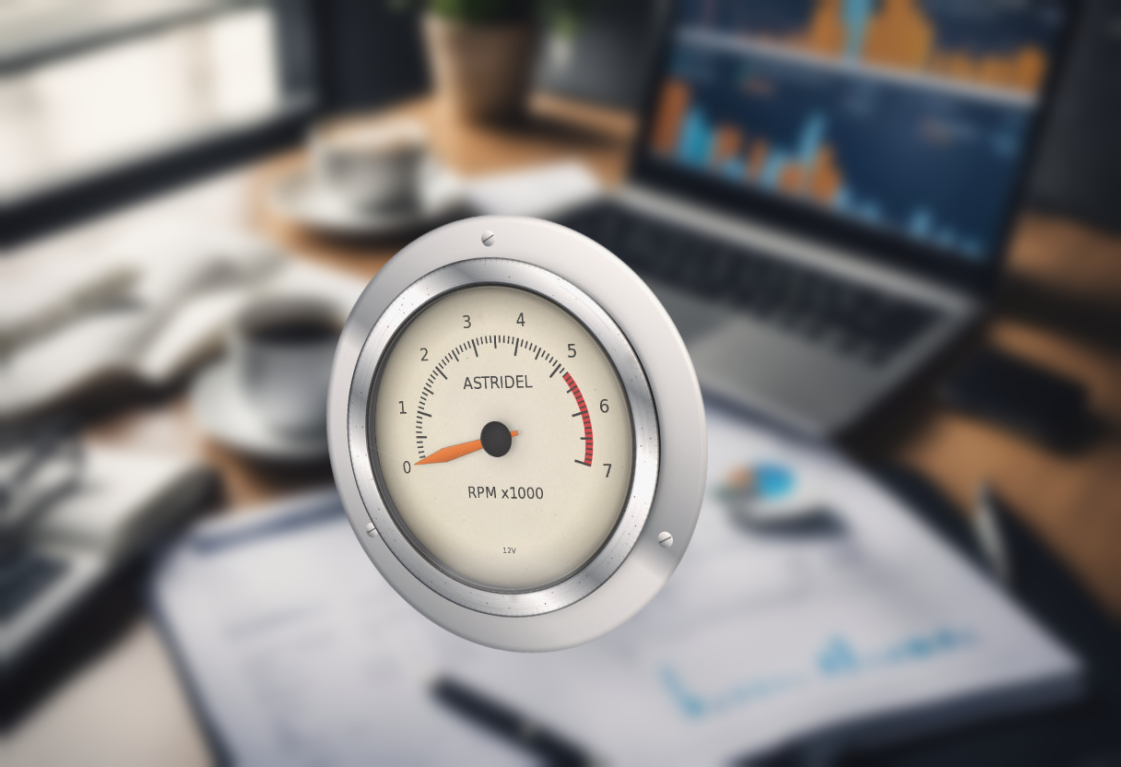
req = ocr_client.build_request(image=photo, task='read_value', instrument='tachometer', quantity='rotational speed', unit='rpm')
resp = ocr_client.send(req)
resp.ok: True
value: 0 rpm
